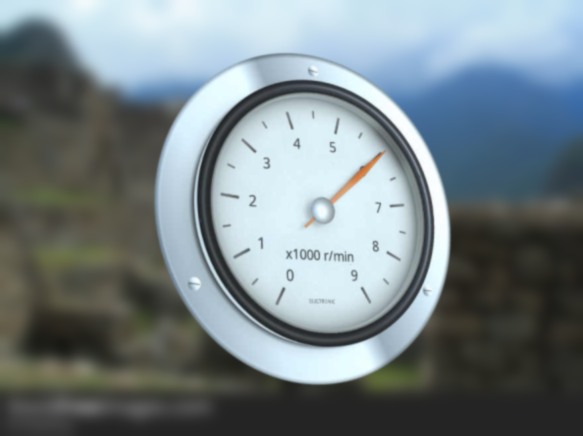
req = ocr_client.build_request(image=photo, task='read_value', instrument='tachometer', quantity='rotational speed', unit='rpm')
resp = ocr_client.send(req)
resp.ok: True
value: 6000 rpm
